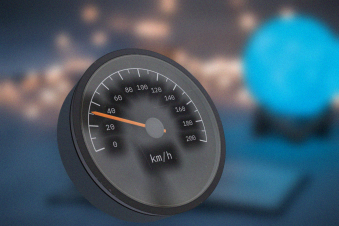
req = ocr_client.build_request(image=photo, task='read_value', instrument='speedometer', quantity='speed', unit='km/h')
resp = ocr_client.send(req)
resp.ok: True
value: 30 km/h
